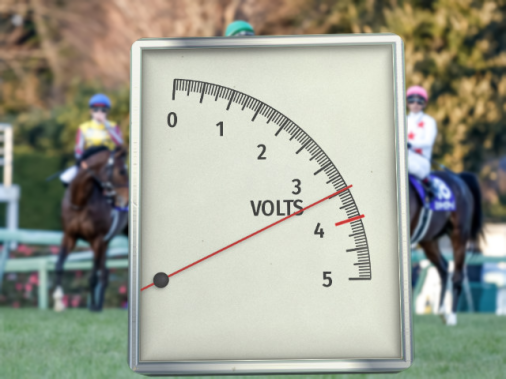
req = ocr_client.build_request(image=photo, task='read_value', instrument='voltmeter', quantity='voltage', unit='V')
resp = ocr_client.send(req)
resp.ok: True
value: 3.5 V
